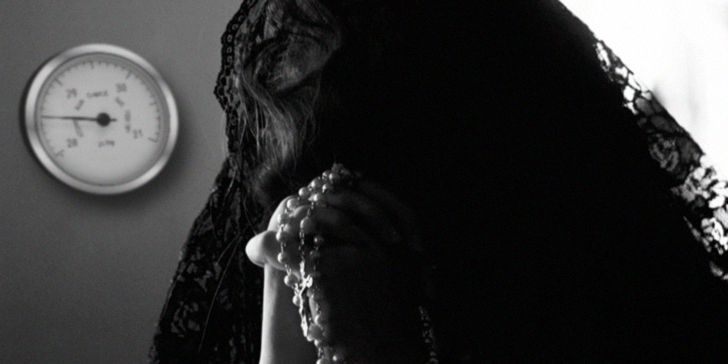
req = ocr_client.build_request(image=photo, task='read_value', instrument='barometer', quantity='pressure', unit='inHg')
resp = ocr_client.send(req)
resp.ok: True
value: 28.5 inHg
